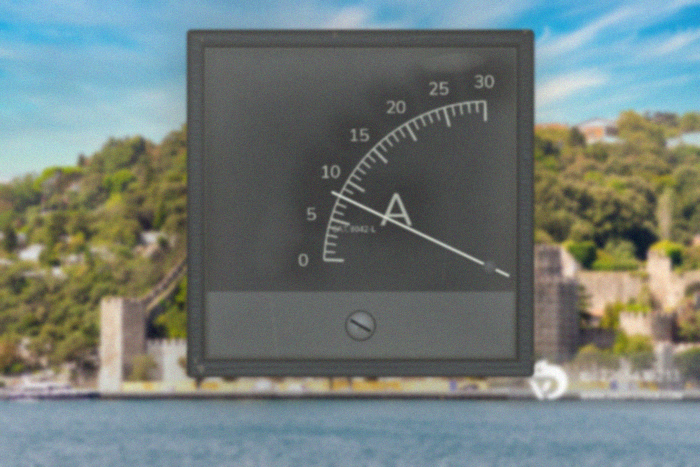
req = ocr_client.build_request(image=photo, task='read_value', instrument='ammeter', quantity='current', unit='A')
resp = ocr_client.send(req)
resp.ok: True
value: 8 A
